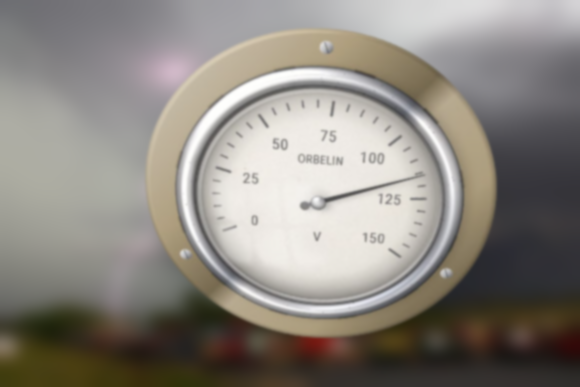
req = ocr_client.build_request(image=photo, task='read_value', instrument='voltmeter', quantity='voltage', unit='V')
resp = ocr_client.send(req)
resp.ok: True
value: 115 V
